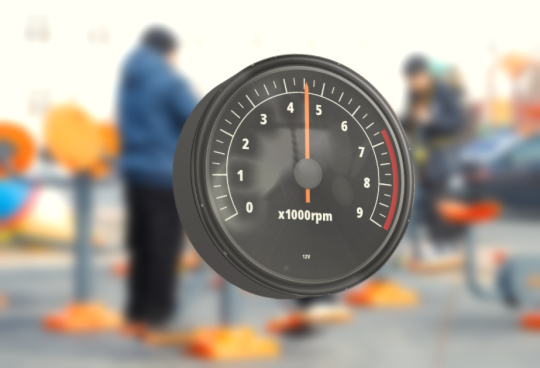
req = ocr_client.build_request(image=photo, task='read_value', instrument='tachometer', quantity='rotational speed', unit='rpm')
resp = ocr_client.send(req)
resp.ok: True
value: 4500 rpm
